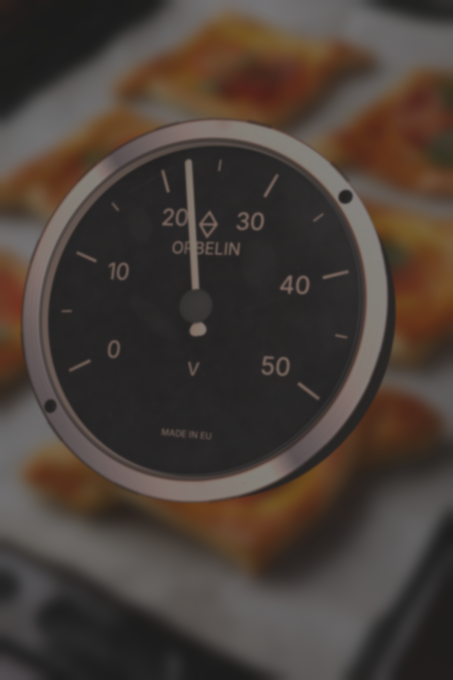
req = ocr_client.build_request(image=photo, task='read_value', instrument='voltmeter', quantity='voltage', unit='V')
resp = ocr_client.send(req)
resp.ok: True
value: 22.5 V
